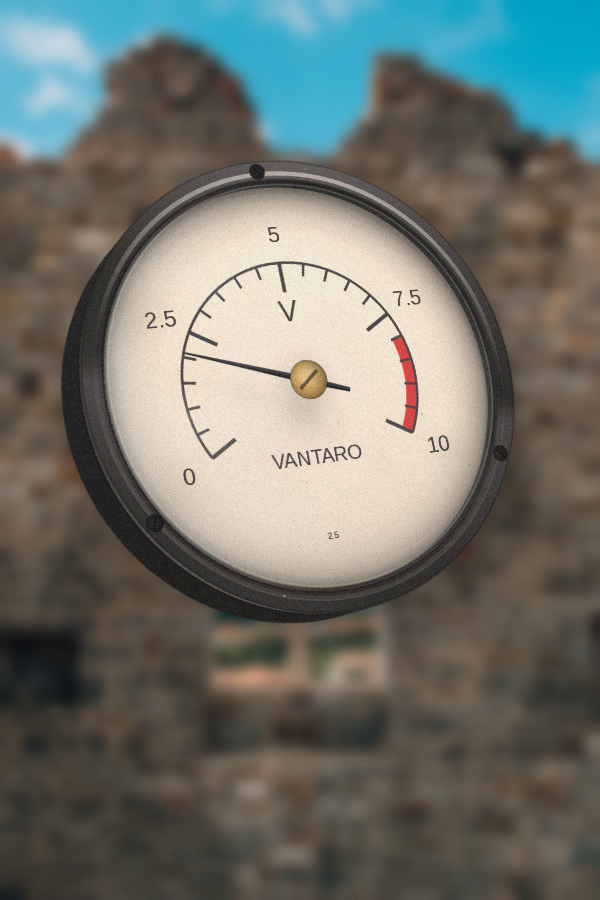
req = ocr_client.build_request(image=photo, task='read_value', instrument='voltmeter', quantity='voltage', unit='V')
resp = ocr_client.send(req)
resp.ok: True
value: 2 V
